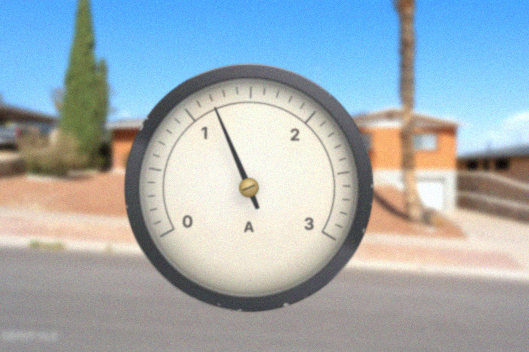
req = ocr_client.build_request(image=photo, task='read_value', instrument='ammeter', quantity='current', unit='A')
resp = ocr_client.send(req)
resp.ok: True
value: 1.2 A
